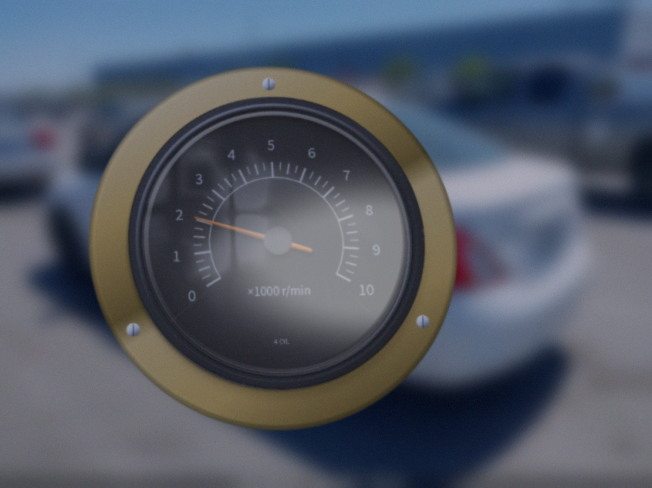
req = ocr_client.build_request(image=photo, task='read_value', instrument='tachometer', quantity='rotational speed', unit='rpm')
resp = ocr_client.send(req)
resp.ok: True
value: 2000 rpm
